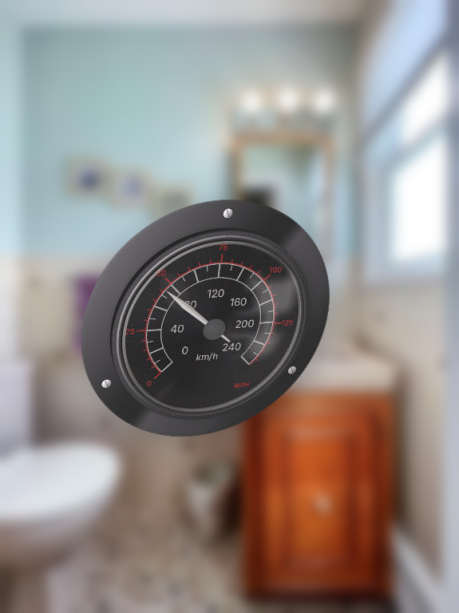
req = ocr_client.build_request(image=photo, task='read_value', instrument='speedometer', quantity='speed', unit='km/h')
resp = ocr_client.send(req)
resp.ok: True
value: 75 km/h
